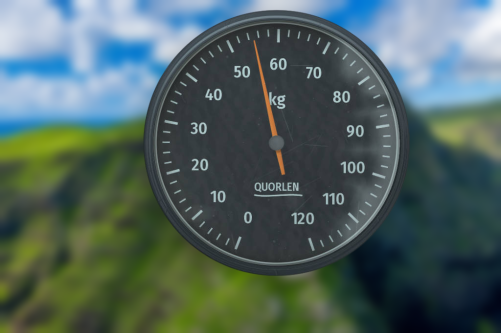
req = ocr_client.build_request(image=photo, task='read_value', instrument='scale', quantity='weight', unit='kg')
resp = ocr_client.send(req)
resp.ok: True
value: 55 kg
